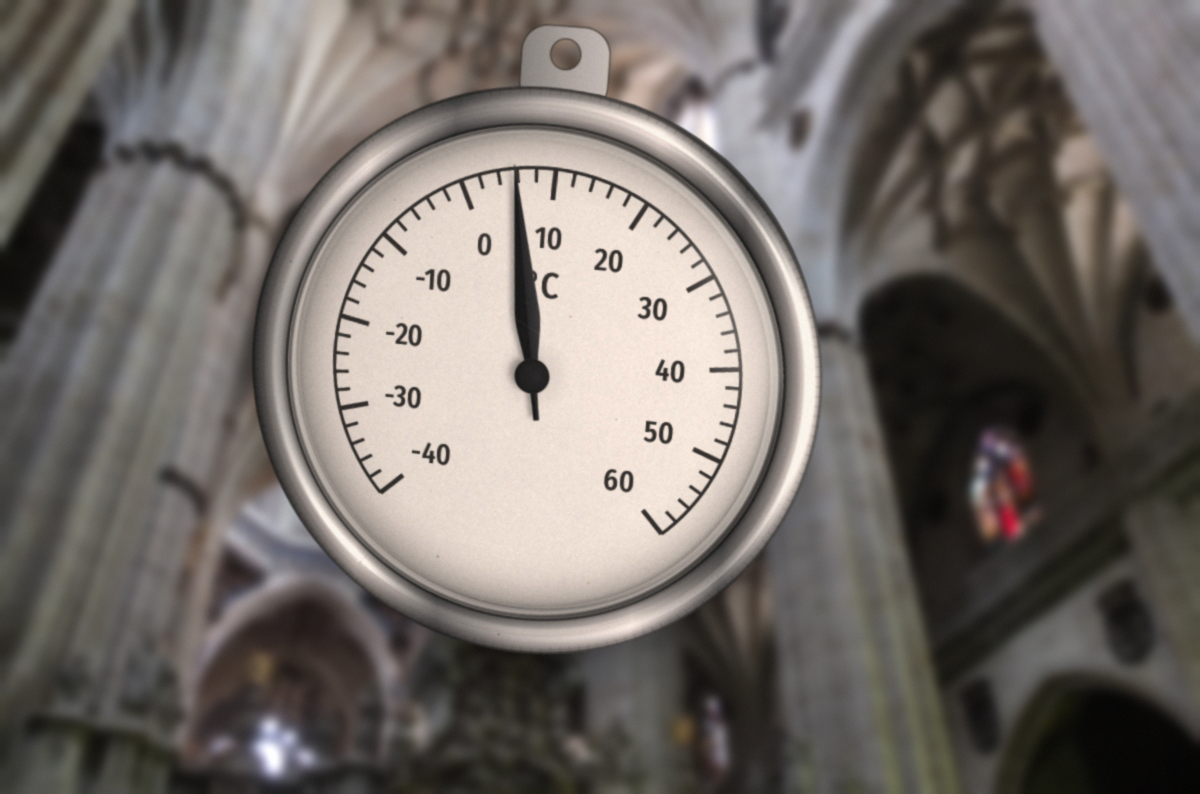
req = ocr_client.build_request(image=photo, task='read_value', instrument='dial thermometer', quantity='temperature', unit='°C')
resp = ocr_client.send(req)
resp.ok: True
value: 6 °C
